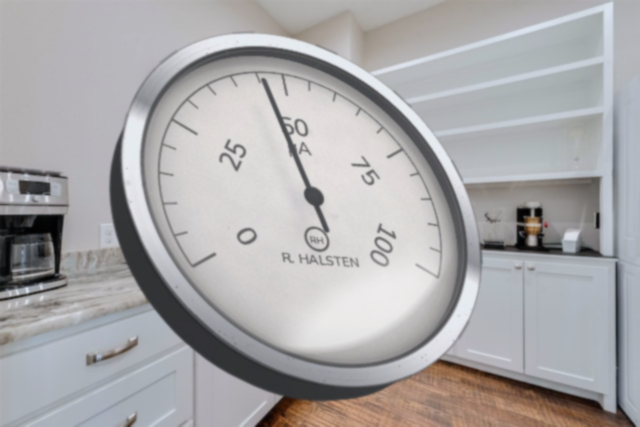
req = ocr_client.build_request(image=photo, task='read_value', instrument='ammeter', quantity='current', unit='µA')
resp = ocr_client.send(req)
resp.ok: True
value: 45 µA
